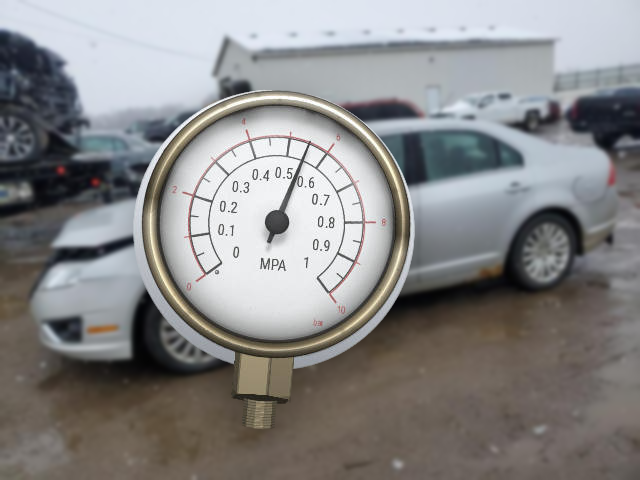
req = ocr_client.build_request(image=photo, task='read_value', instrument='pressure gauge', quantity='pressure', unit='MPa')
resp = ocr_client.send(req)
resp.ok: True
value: 0.55 MPa
